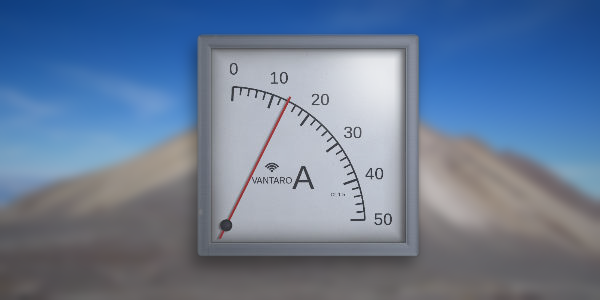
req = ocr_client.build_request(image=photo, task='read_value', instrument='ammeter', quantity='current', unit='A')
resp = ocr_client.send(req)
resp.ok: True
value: 14 A
